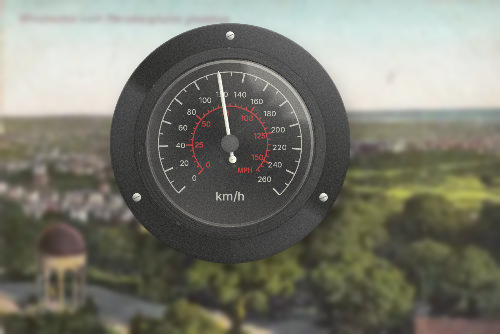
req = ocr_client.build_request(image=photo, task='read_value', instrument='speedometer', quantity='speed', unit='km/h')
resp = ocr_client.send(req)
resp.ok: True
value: 120 km/h
